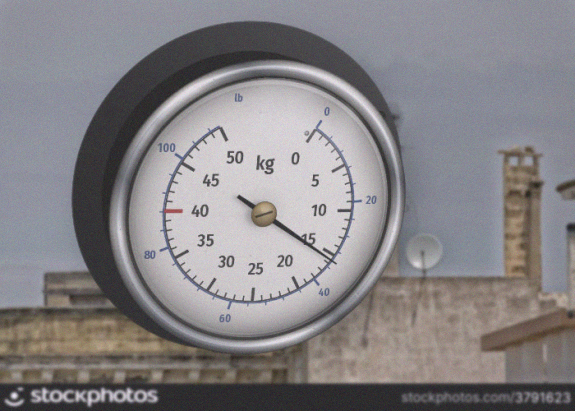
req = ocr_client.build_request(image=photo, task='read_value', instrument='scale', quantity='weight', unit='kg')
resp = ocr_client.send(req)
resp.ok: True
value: 15.5 kg
